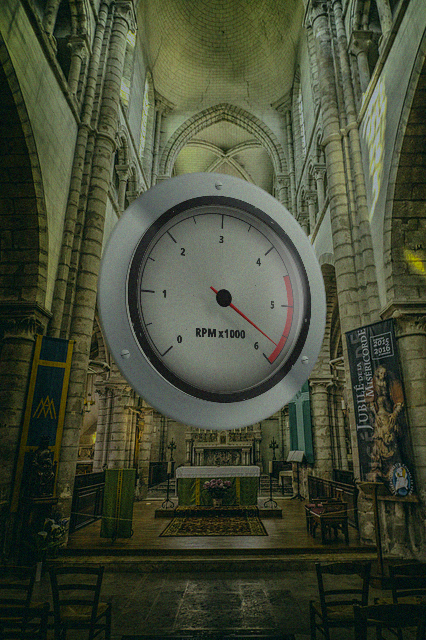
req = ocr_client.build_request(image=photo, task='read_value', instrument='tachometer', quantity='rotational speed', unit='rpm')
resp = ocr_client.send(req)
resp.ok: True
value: 5750 rpm
